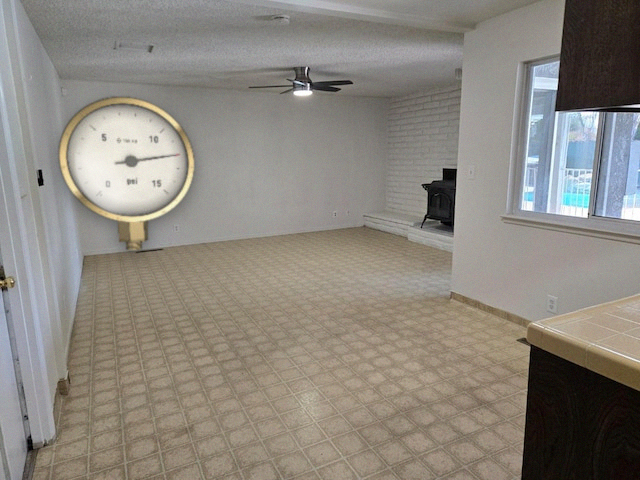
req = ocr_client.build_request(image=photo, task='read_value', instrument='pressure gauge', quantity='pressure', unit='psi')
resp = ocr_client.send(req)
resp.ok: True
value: 12 psi
